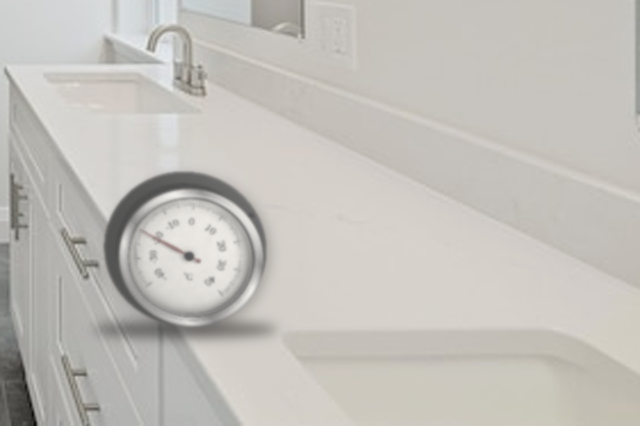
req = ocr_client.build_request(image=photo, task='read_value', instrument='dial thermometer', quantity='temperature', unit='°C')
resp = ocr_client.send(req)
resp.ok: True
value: -20 °C
